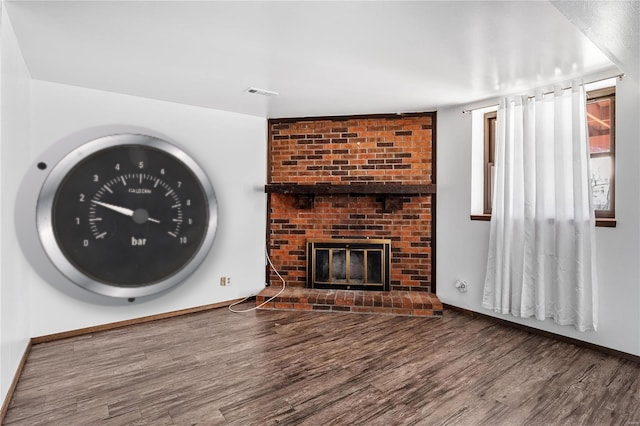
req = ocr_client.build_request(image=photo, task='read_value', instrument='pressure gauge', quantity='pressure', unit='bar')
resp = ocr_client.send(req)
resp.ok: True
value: 2 bar
